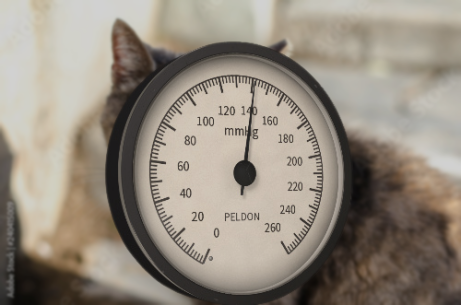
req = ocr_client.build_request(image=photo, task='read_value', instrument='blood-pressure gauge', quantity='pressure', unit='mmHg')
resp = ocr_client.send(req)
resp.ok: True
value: 140 mmHg
